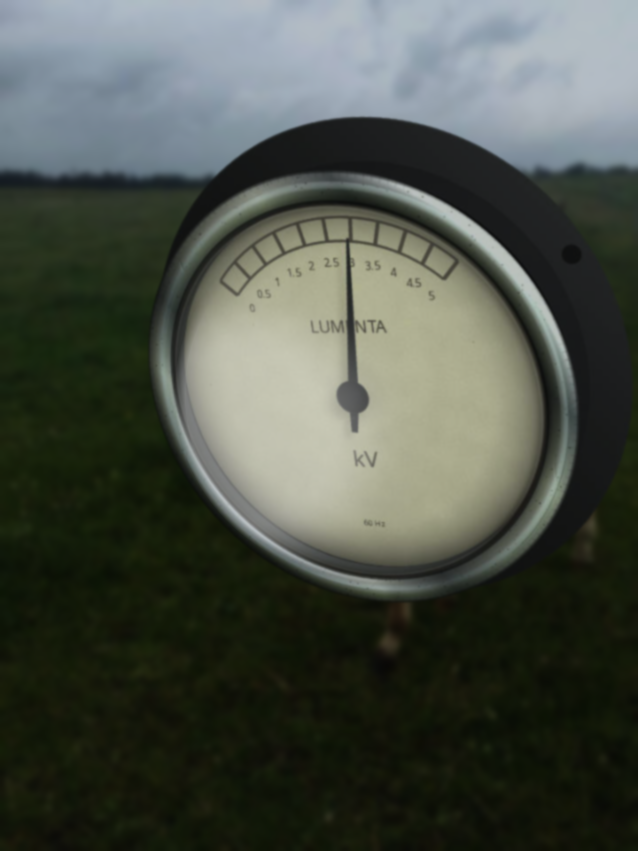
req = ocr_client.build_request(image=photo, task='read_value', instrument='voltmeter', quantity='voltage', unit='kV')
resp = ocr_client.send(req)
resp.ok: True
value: 3 kV
